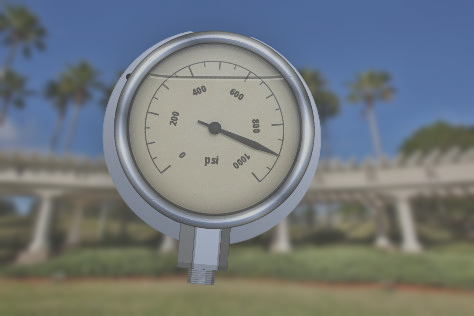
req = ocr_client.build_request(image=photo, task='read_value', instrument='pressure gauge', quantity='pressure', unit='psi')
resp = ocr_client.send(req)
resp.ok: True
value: 900 psi
